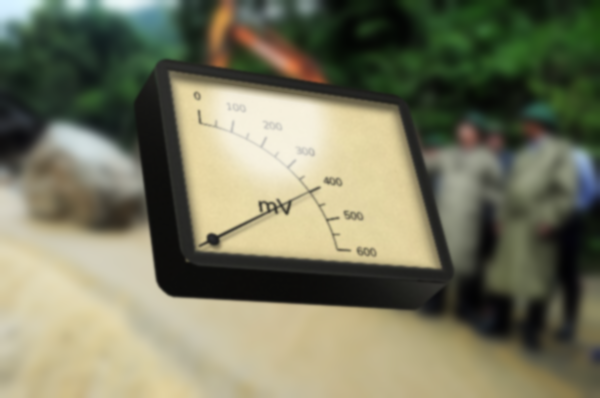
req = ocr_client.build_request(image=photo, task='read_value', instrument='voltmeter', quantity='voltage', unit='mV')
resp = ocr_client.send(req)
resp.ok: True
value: 400 mV
